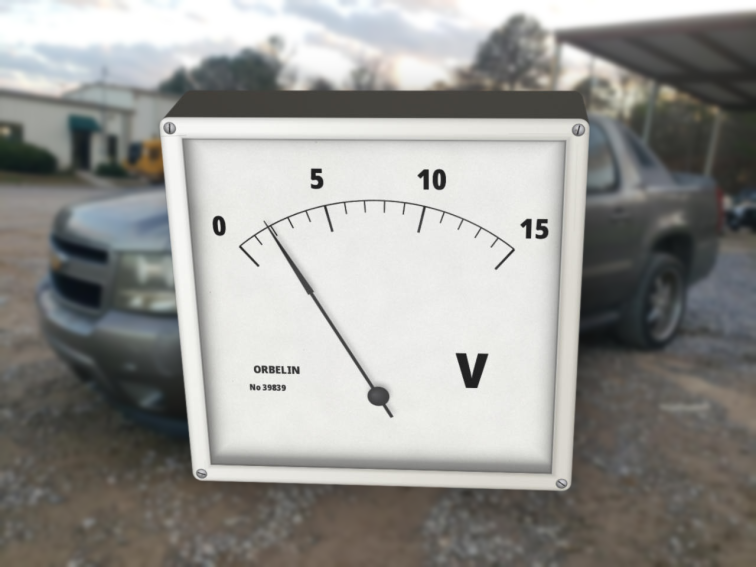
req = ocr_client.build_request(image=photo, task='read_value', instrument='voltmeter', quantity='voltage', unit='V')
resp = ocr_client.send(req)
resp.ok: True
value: 2 V
